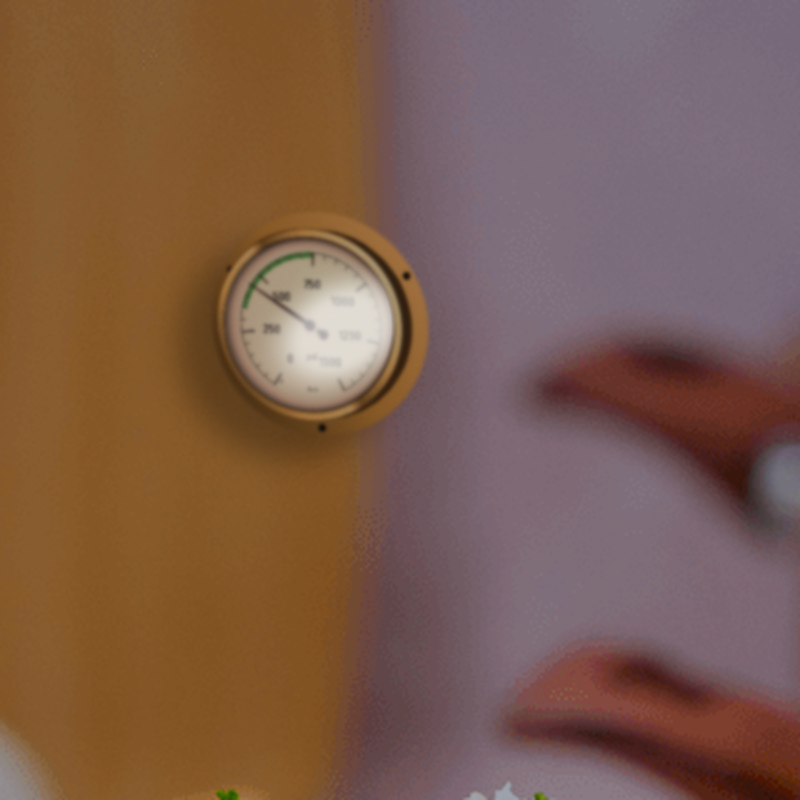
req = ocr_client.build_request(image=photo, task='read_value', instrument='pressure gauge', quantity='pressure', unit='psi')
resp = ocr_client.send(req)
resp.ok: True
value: 450 psi
